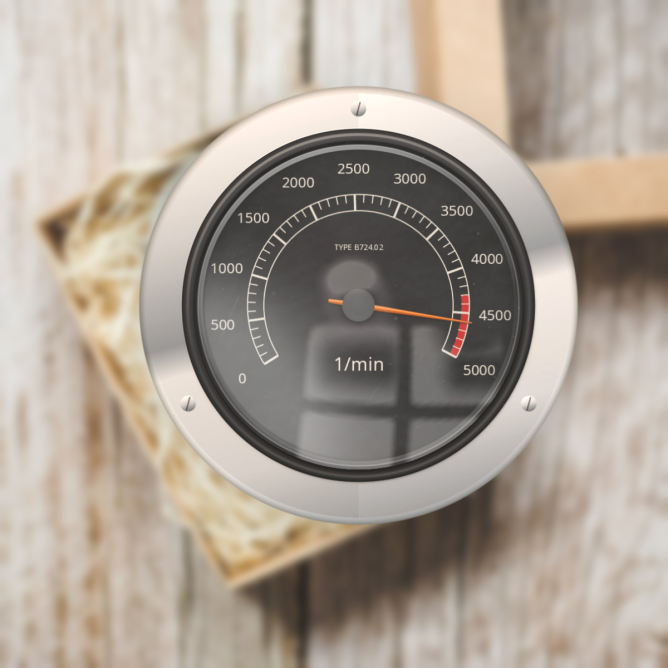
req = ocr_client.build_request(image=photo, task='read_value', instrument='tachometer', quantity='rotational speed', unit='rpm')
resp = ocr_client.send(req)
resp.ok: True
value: 4600 rpm
